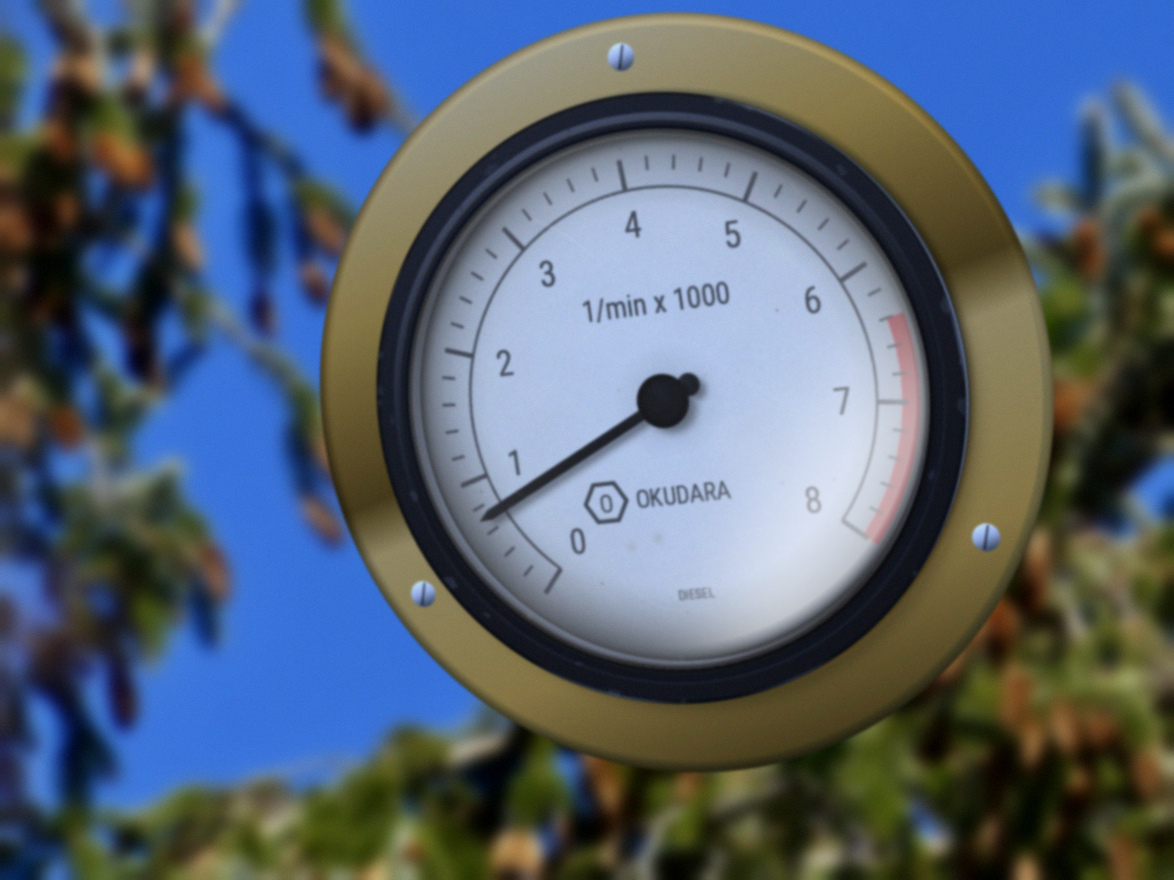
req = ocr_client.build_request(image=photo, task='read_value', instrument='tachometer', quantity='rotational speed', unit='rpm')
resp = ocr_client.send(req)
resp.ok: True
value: 700 rpm
